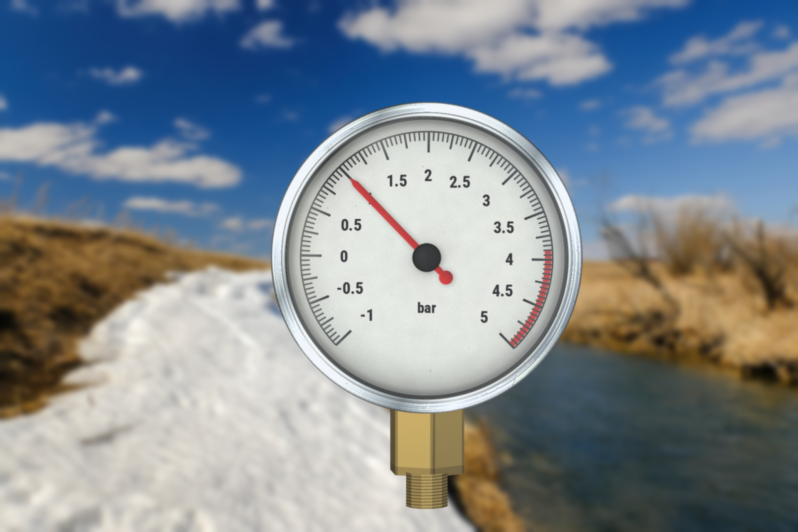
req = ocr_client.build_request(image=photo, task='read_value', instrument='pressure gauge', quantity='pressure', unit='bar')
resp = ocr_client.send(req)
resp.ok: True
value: 1 bar
